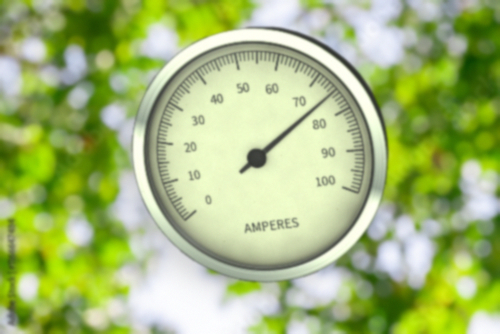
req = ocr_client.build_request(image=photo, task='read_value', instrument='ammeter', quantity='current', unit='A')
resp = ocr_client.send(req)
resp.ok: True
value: 75 A
